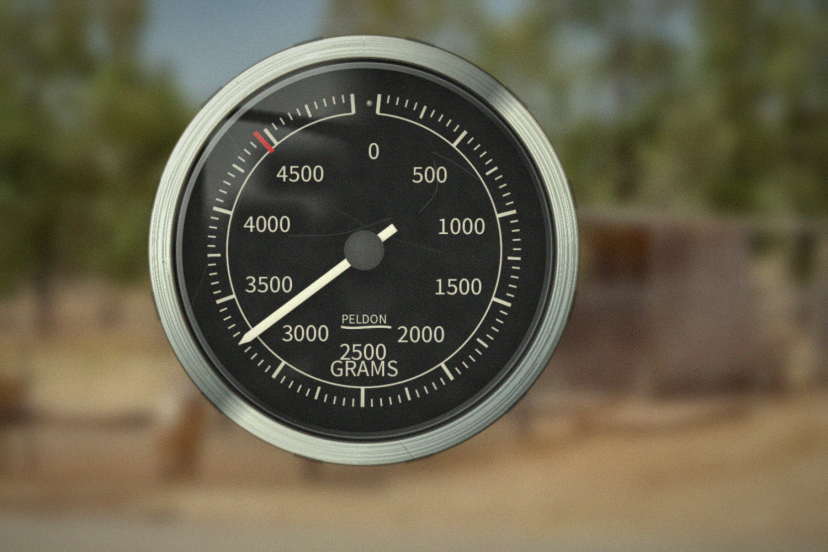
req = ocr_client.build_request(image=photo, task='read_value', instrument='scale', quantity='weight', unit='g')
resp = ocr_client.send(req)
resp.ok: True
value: 3250 g
